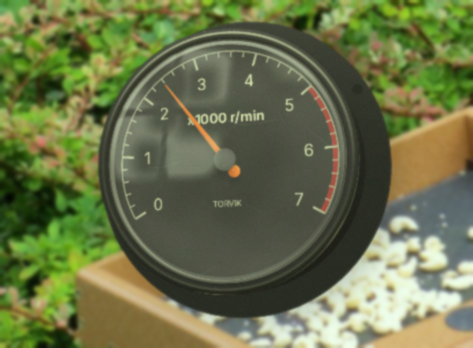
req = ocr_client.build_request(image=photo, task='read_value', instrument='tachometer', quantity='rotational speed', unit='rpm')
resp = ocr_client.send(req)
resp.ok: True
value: 2400 rpm
